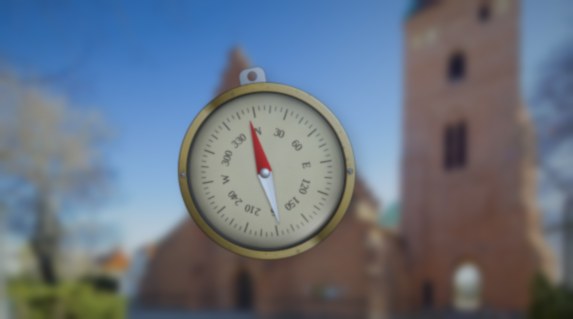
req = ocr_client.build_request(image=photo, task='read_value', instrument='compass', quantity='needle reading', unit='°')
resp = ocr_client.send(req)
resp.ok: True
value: 355 °
